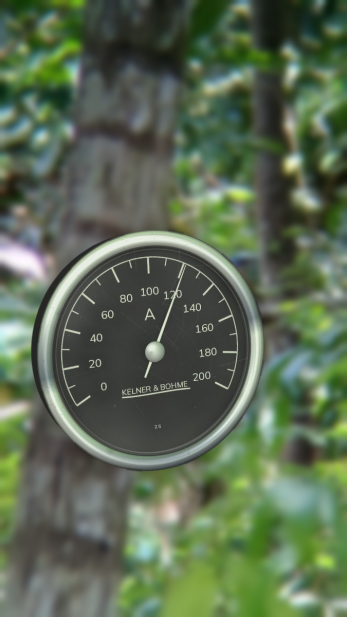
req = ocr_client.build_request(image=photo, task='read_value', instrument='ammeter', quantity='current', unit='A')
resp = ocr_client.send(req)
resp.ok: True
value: 120 A
